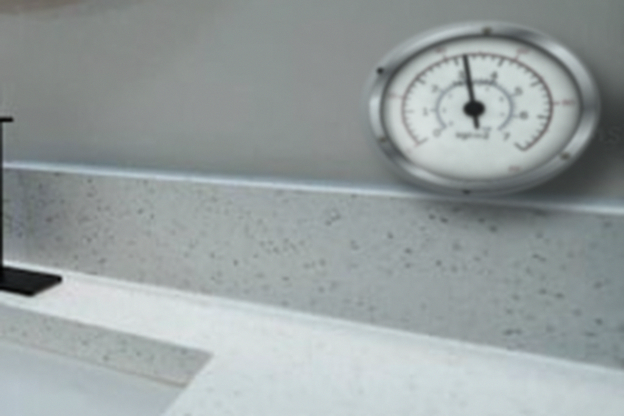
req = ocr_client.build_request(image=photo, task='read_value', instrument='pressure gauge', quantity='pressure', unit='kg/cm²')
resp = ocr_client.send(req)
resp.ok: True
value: 3.2 kg/cm²
